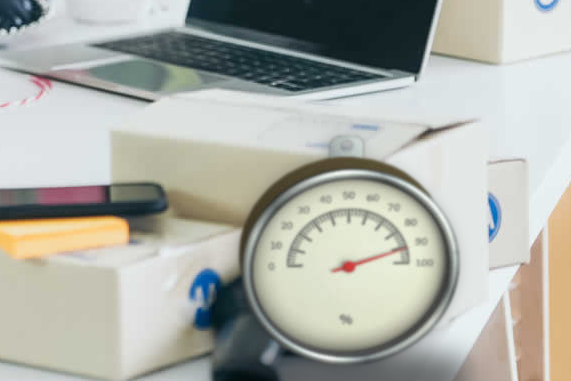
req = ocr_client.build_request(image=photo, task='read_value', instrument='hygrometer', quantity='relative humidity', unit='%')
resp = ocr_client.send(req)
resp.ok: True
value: 90 %
